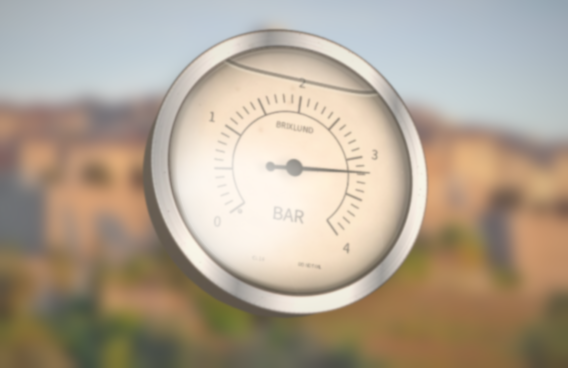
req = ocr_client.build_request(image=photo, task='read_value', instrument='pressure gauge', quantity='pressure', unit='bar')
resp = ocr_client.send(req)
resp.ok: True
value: 3.2 bar
